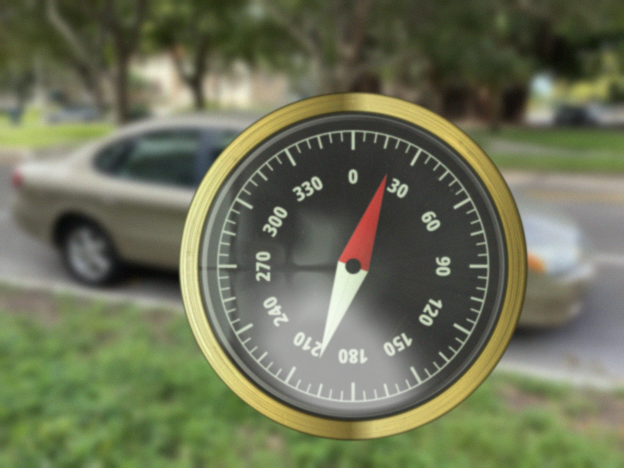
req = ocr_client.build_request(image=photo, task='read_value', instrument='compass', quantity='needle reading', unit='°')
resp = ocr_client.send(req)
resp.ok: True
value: 20 °
